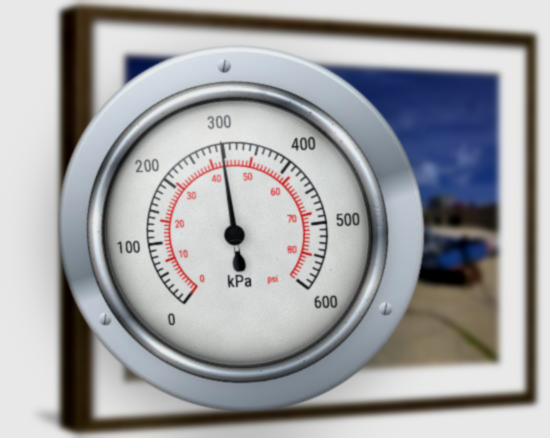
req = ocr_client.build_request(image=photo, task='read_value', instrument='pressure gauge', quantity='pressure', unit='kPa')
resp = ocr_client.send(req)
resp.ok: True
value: 300 kPa
